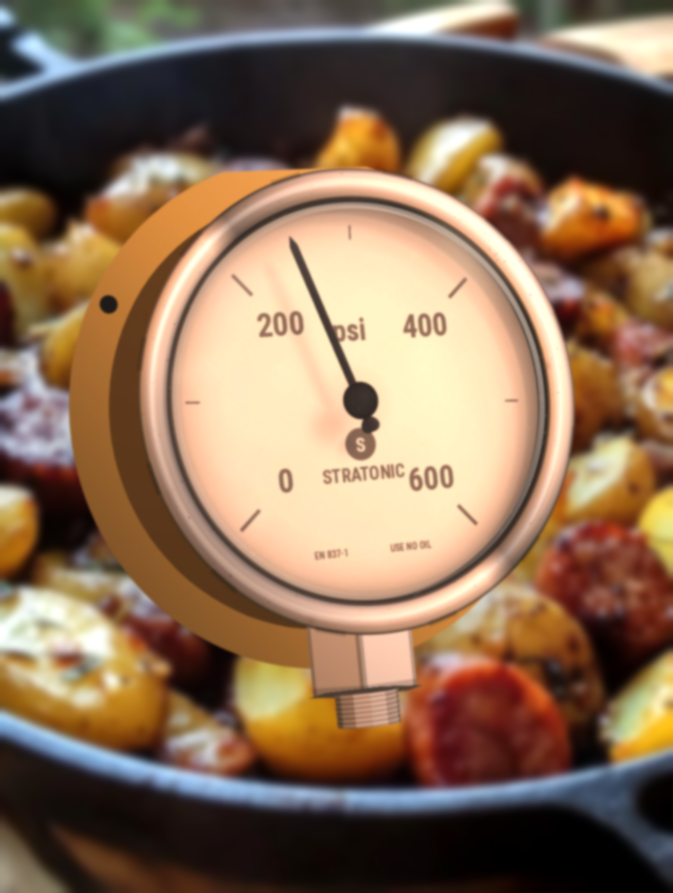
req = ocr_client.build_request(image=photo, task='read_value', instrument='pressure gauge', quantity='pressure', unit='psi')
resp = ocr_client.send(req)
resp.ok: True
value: 250 psi
